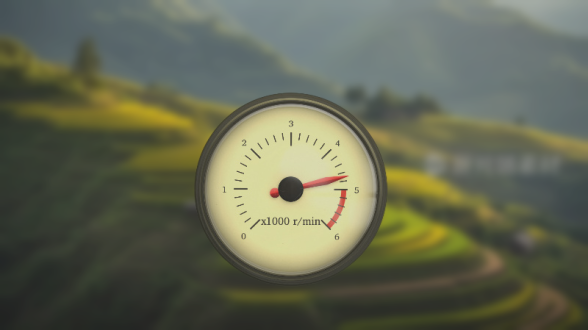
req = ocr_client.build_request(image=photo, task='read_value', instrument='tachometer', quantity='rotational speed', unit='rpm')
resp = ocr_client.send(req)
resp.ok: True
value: 4700 rpm
